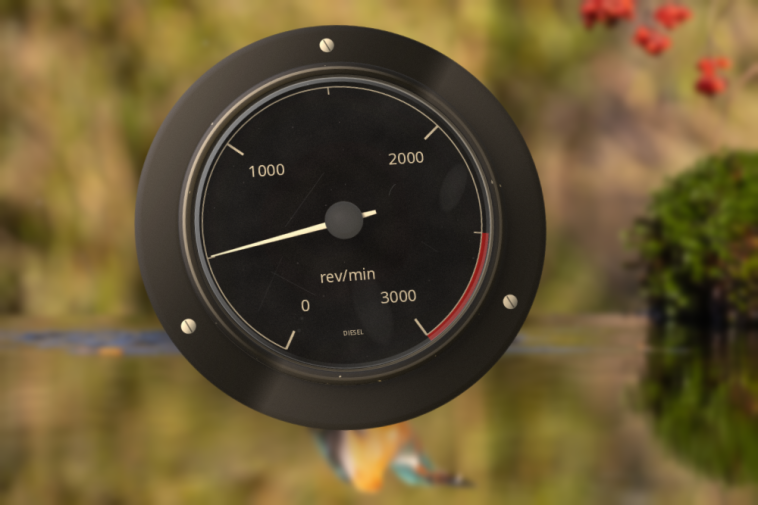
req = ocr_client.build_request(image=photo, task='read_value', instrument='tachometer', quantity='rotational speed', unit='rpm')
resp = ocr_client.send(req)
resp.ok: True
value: 500 rpm
